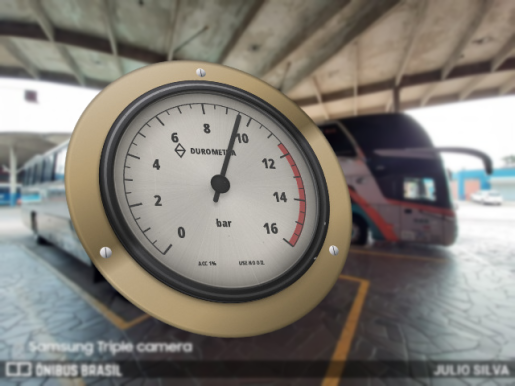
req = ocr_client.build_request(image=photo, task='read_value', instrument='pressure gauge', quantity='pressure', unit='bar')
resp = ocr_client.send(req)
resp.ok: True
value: 9.5 bar
